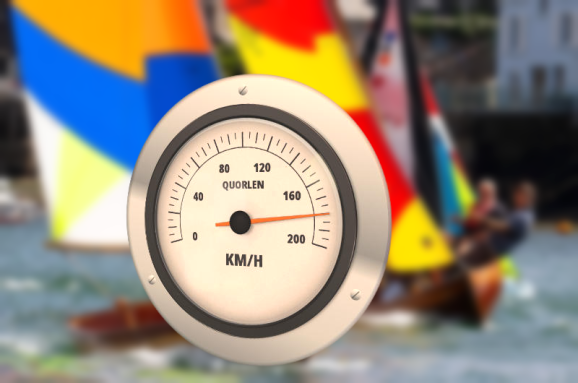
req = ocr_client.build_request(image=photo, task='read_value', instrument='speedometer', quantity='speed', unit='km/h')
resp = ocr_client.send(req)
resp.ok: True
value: 180 km/h
